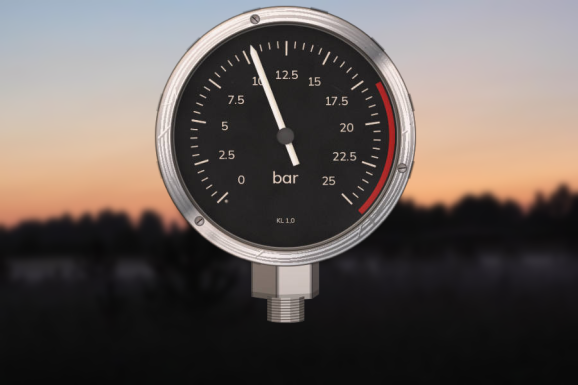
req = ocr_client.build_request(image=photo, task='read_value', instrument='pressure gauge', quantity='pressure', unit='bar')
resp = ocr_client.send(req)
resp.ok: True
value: 10.5 bar
